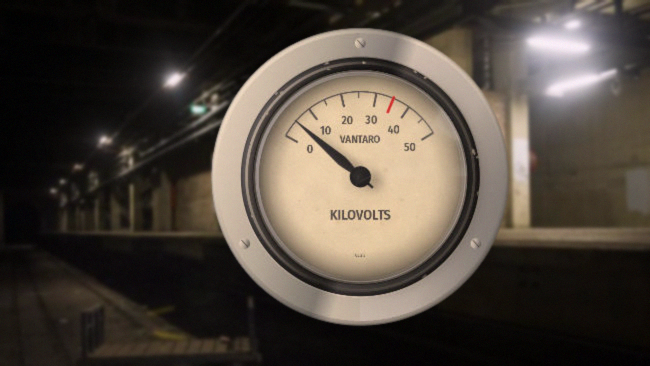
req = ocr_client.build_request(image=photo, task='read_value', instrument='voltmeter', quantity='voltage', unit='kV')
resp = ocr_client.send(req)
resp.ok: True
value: 5 kV
